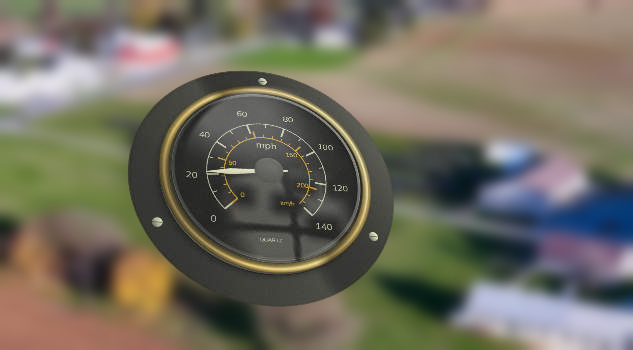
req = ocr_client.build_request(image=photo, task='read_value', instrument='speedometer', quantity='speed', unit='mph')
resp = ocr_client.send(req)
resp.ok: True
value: 20 mph
